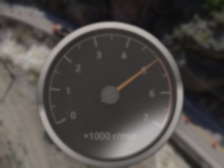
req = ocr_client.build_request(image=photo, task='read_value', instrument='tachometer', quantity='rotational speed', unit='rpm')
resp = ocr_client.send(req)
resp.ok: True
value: 5000 rpm
